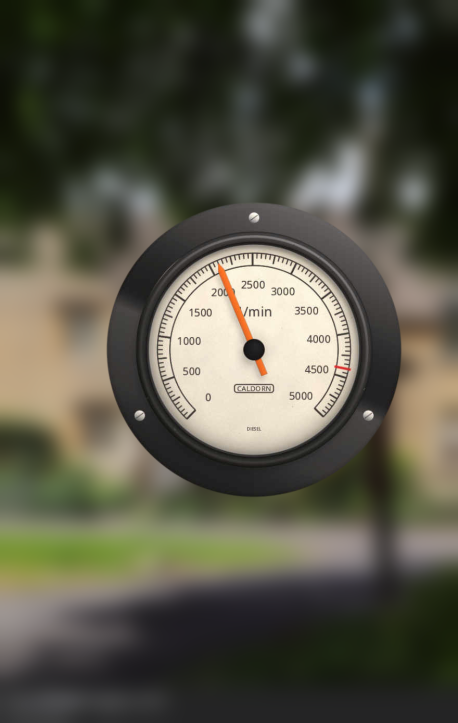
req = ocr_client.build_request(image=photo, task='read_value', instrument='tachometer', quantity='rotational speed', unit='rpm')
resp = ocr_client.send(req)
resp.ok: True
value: 2100 rpm
